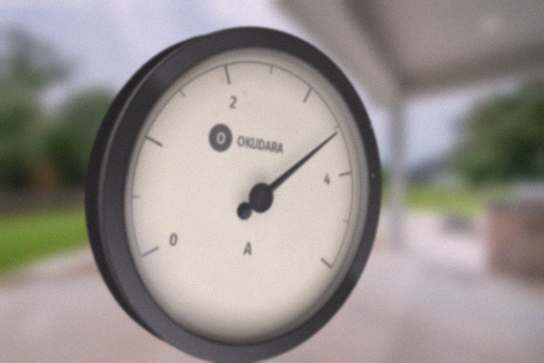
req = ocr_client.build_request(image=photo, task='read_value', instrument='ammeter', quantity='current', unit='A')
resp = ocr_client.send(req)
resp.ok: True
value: 3.5 A
